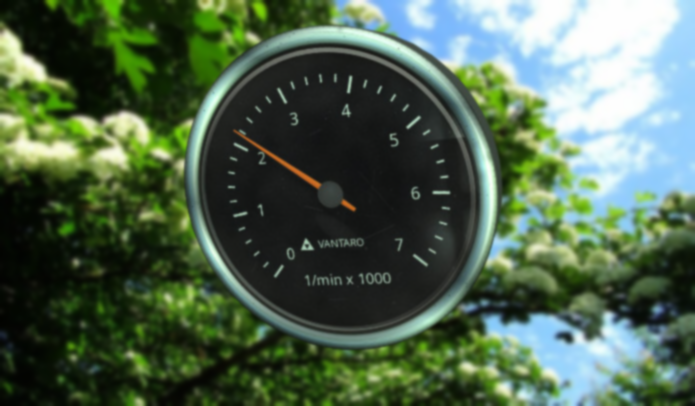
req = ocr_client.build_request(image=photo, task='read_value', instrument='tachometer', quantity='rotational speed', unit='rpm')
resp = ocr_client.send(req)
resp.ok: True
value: 2200 rpm
